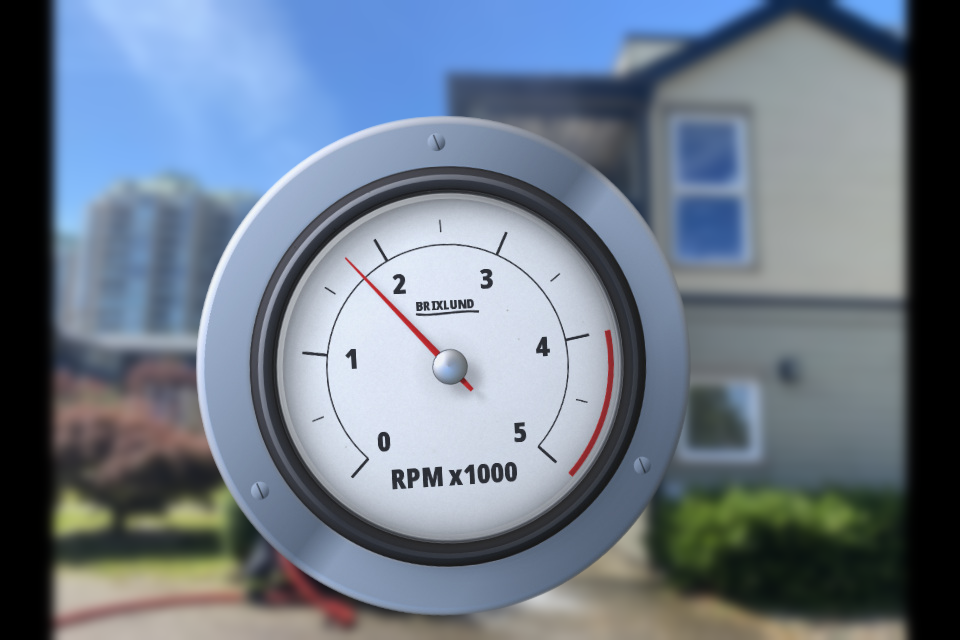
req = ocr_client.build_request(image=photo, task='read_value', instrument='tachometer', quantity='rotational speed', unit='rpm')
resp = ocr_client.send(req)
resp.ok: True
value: 1750 rpm
